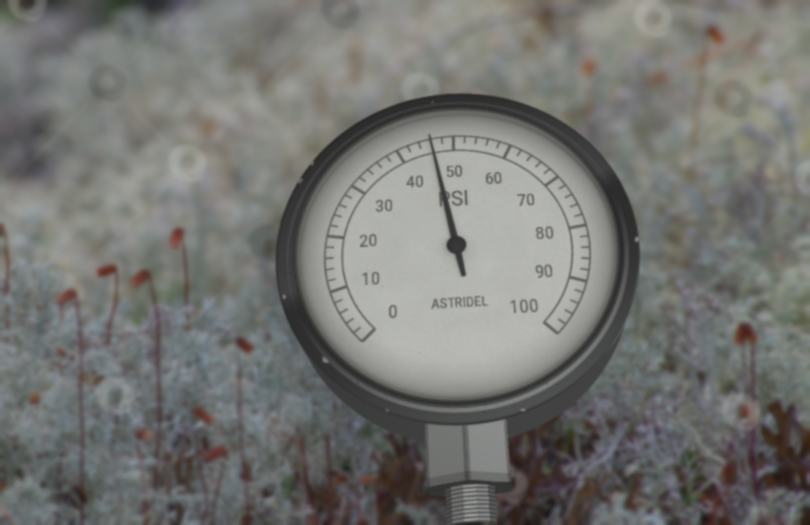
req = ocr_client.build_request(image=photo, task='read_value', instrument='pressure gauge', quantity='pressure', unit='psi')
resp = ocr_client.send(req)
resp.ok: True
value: 46 psi
